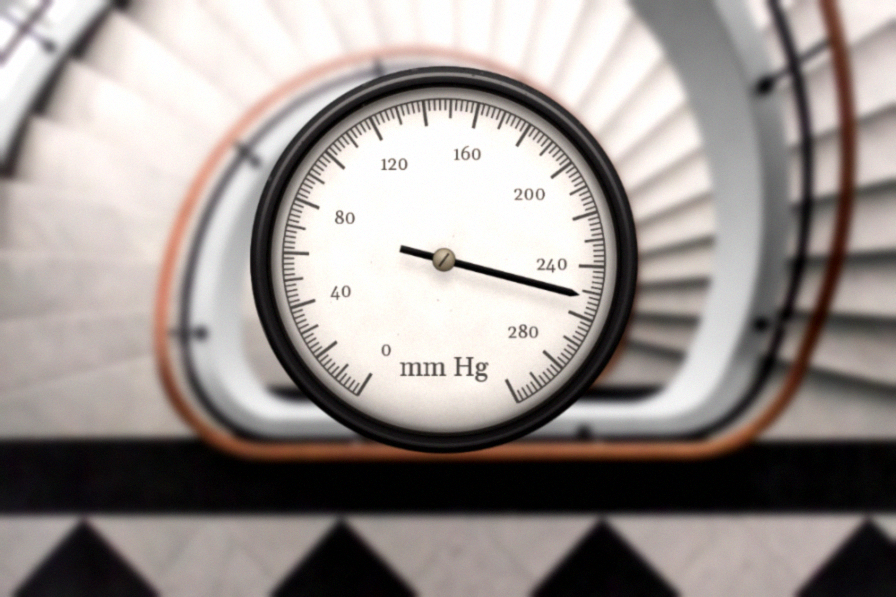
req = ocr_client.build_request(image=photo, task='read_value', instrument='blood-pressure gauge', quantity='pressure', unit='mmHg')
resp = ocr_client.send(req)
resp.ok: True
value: 252 mmHg
